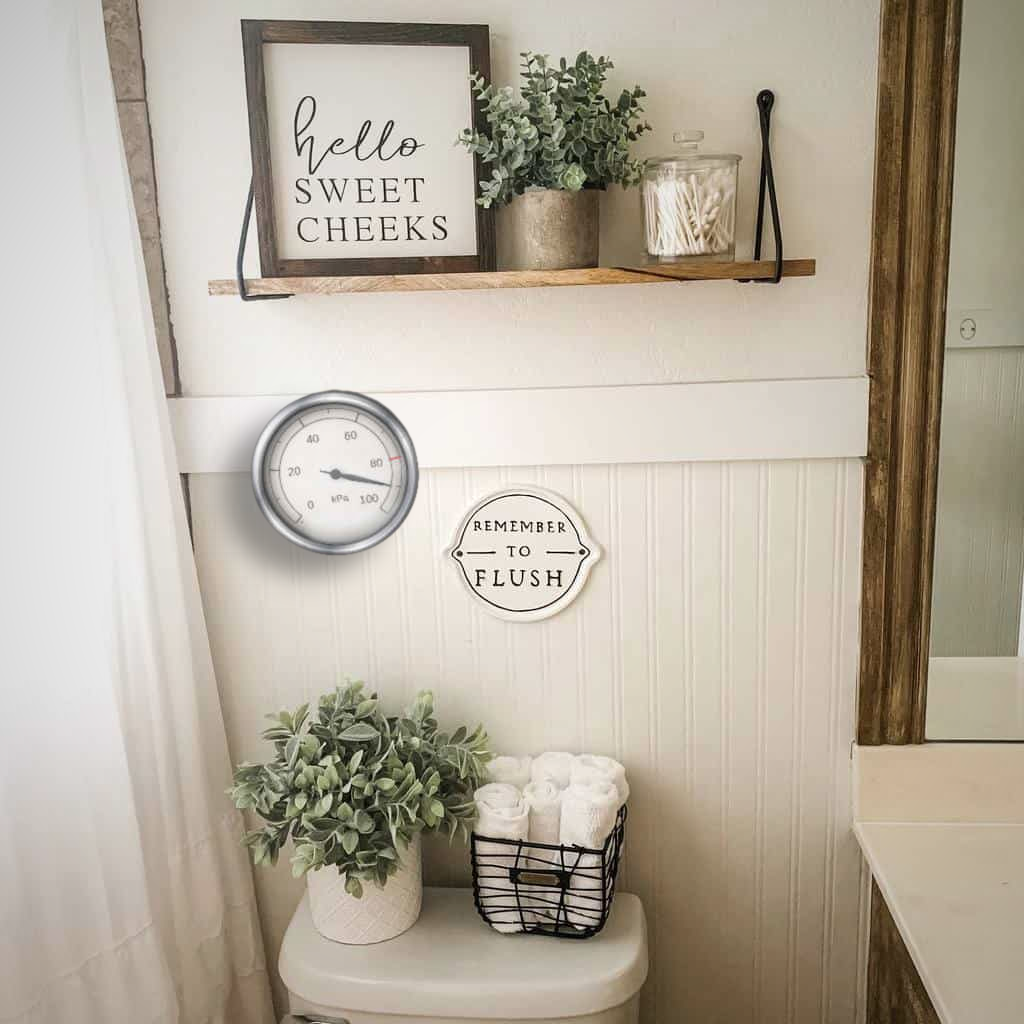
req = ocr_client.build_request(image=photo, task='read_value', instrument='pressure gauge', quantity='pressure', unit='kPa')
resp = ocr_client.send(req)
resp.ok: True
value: 90 kPa
